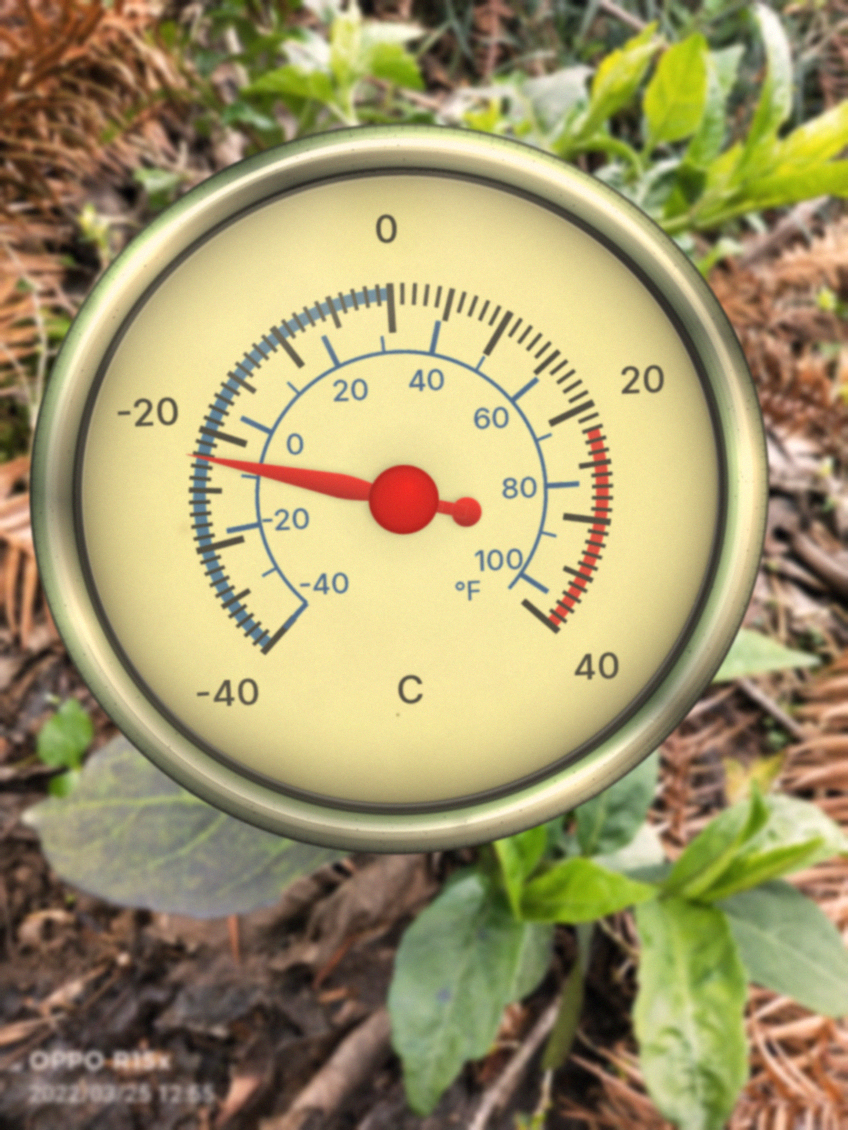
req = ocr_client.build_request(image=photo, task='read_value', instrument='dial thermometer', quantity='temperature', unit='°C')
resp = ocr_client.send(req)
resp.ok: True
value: -22 °C
